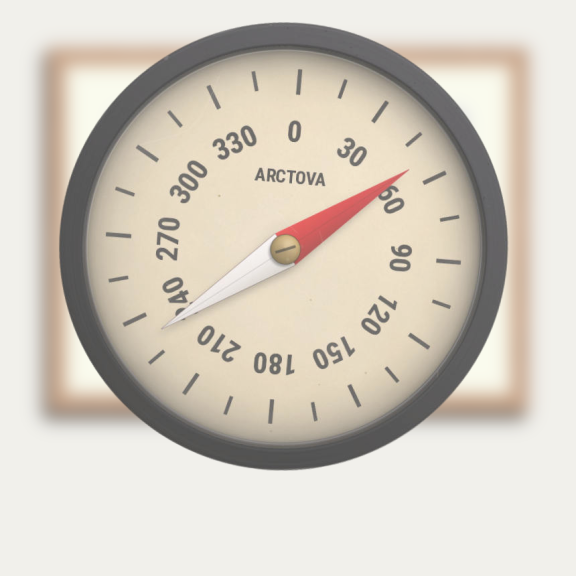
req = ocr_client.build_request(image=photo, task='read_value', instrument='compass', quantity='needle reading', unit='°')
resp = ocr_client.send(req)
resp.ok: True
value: 52.5 °
